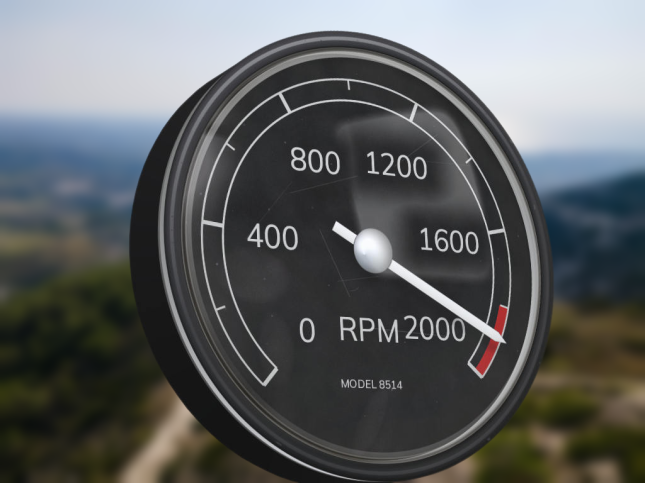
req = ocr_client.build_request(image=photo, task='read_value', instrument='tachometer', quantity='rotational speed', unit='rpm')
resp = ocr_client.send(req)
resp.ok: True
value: 1900 rpm
